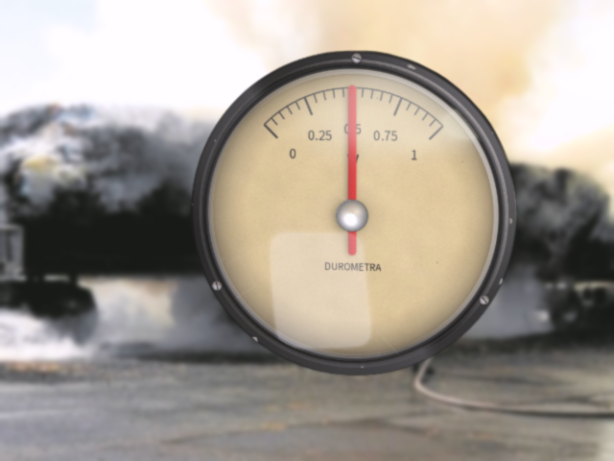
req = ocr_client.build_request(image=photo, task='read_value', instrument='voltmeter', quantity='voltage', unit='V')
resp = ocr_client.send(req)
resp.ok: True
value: 0.5 V
